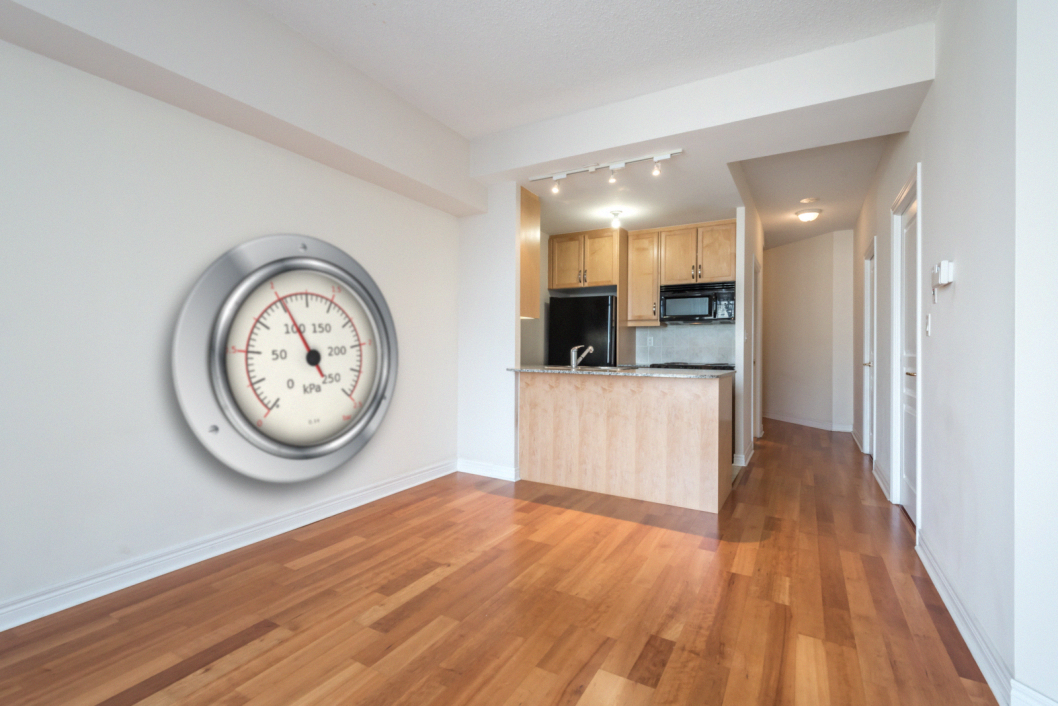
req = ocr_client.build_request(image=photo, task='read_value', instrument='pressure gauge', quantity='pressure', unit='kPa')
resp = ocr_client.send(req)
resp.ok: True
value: 100 kPa
